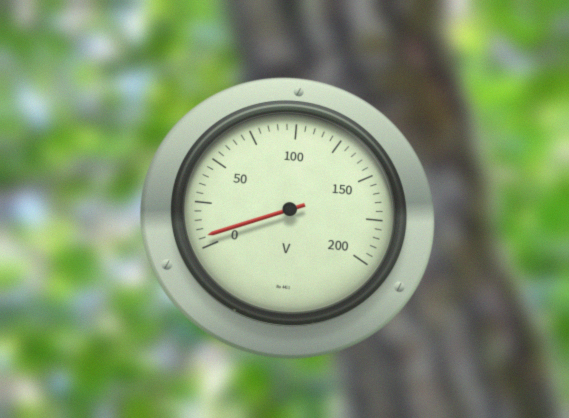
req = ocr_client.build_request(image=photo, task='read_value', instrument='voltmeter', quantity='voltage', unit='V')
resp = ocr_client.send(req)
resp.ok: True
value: 5 V
